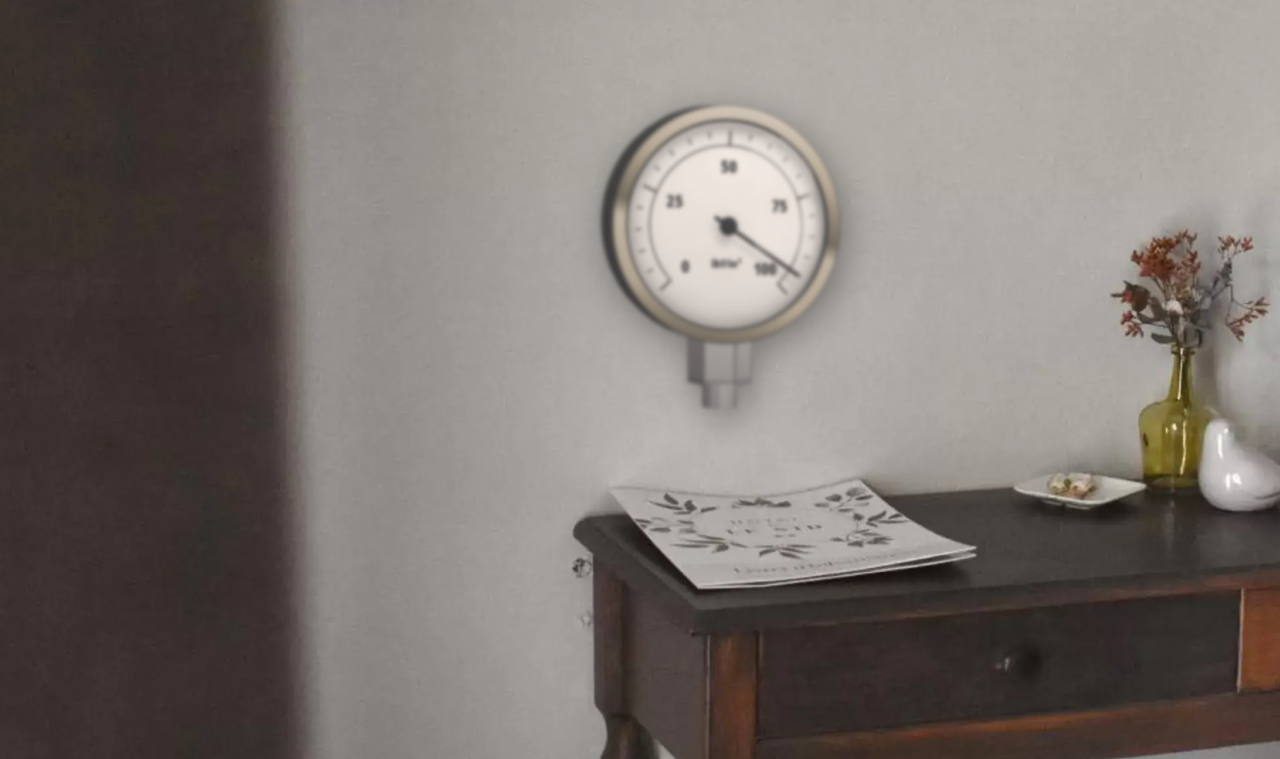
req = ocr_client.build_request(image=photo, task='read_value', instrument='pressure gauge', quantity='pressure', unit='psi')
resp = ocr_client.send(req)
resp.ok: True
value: 95 psi
